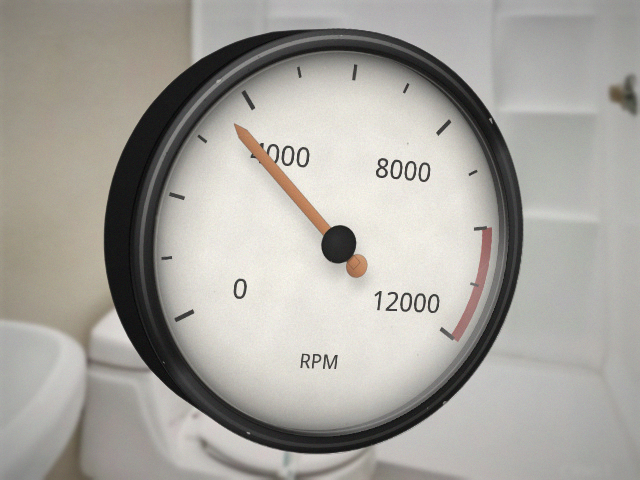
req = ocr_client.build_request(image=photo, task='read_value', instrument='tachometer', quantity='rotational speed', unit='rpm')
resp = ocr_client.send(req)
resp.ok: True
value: 3500 rpm
